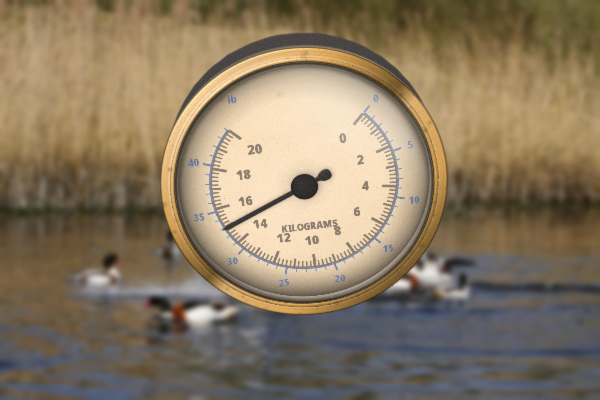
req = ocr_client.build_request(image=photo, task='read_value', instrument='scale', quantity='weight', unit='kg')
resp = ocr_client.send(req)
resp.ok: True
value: 15 kg
